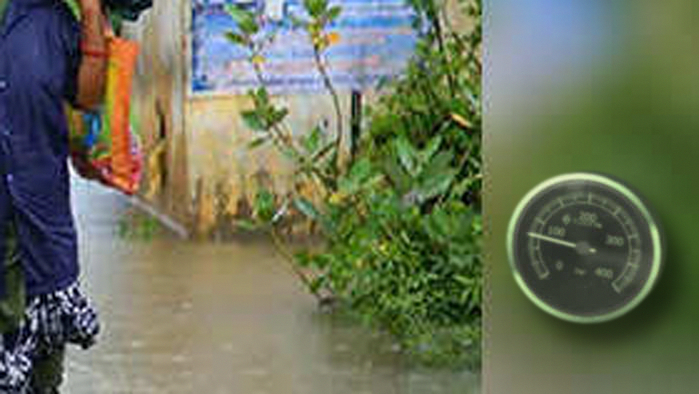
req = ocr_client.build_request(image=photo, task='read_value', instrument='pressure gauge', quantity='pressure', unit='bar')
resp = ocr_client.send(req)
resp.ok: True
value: 75 bar
